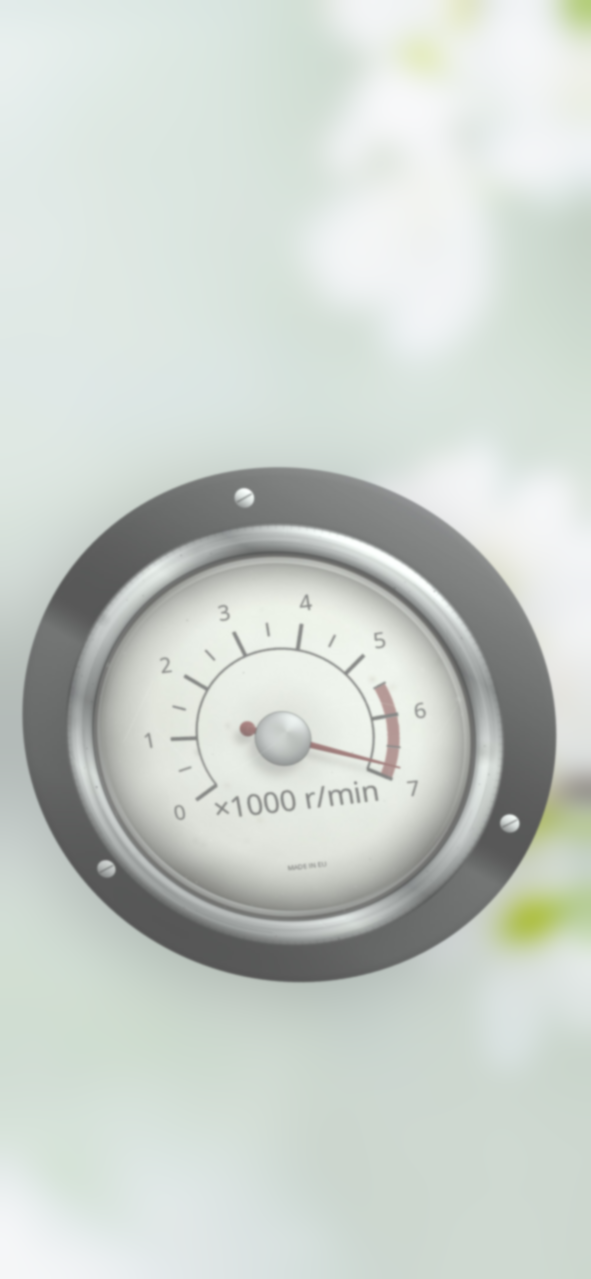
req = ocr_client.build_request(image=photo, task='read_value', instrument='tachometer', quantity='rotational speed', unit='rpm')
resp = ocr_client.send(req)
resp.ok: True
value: 6750 rpm
